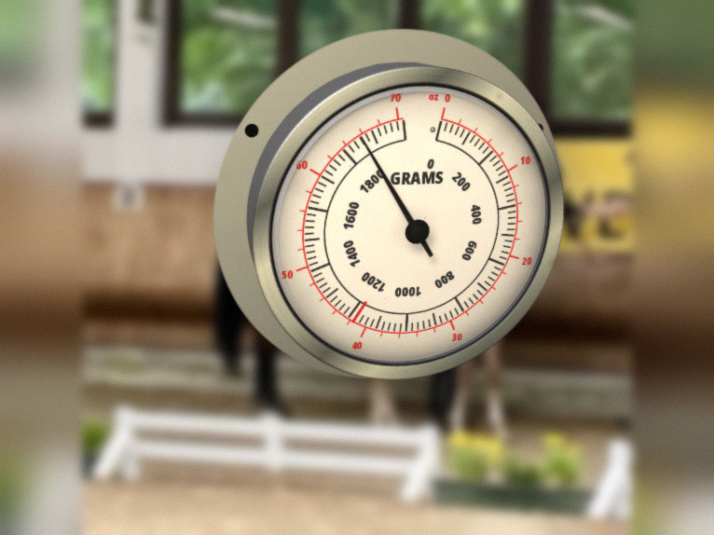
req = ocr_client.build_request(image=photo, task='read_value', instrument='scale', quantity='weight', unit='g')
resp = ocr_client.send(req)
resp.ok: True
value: 1860 g
